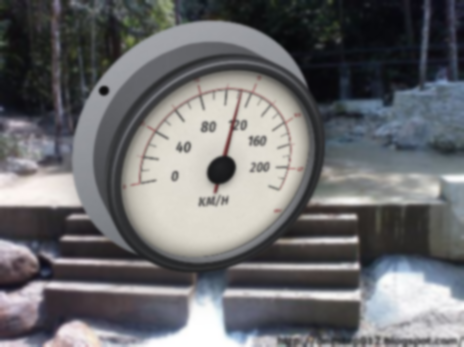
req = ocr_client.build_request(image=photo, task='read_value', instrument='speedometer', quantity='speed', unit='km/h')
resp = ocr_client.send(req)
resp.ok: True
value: 110 km/h
